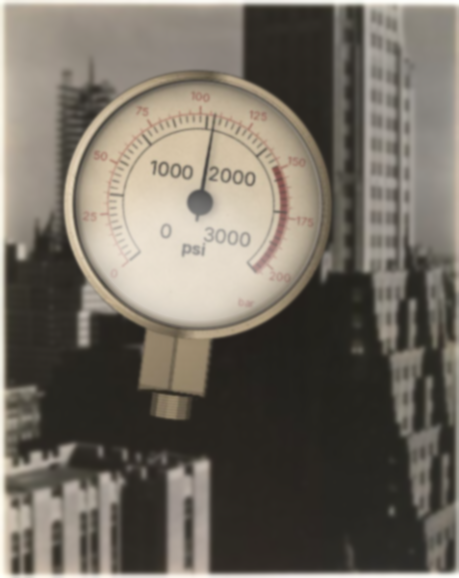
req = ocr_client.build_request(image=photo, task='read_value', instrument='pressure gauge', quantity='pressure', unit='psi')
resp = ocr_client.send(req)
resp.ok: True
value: 1550 psi
